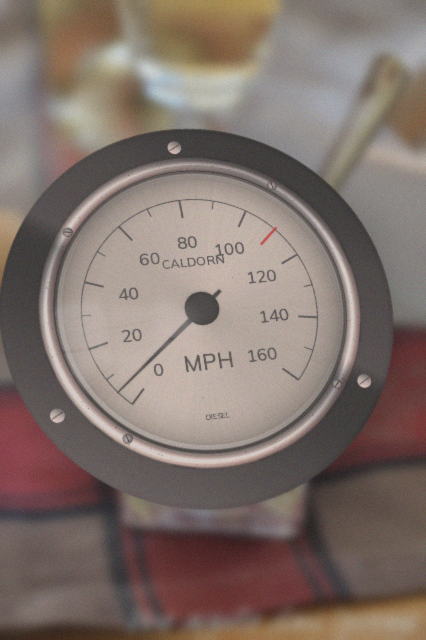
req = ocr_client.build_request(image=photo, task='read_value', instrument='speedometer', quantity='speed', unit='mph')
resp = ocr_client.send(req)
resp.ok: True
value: 5 mph
